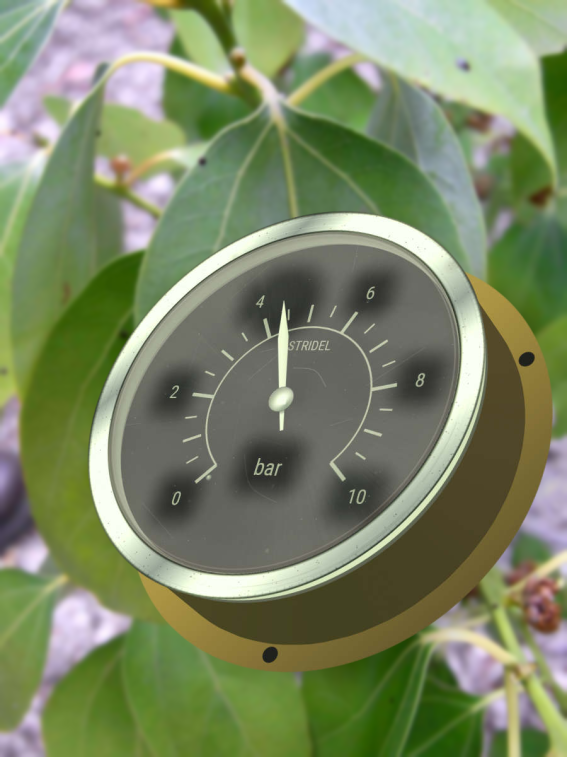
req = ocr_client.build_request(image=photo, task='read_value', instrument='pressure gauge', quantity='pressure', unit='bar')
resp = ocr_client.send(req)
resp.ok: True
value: 4.5 bar
